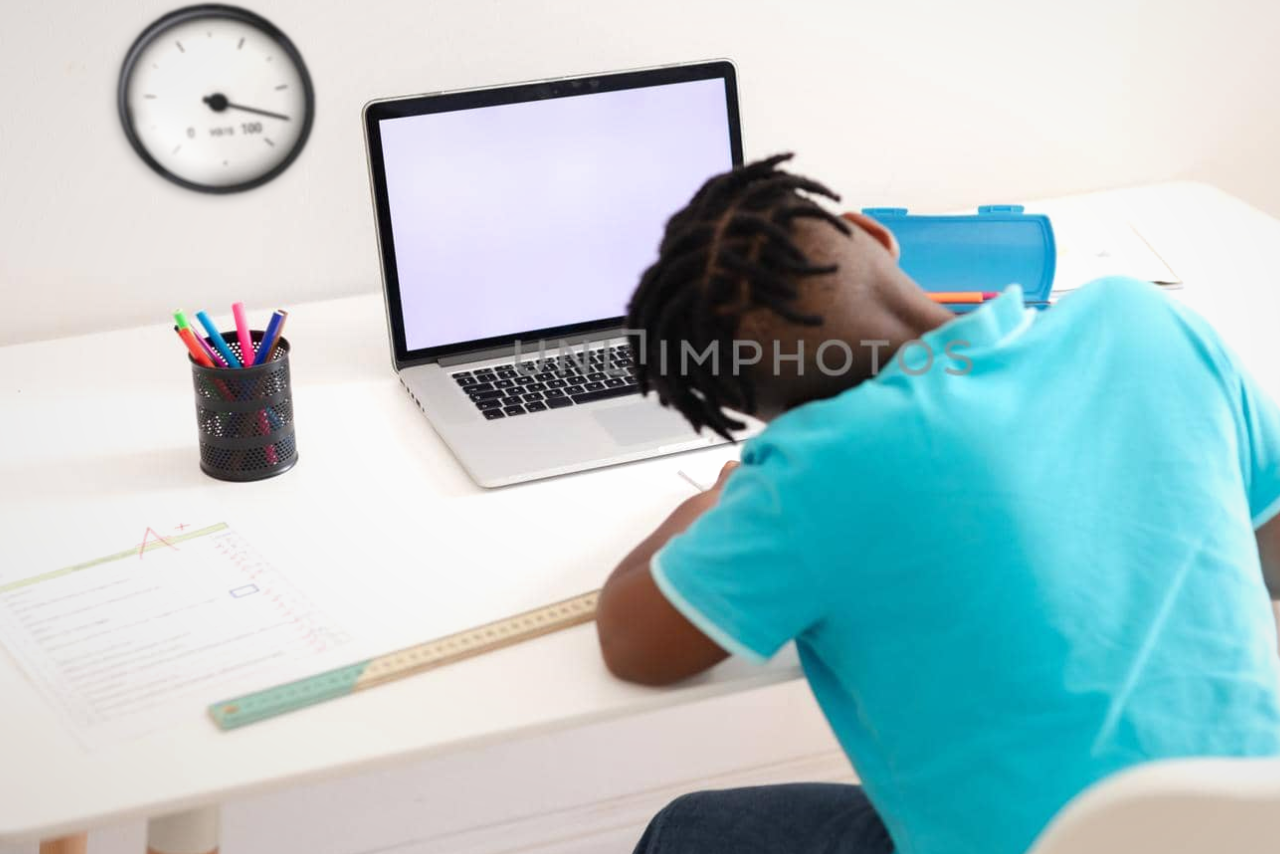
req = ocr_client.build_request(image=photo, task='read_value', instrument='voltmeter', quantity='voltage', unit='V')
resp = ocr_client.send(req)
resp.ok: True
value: 90 V
